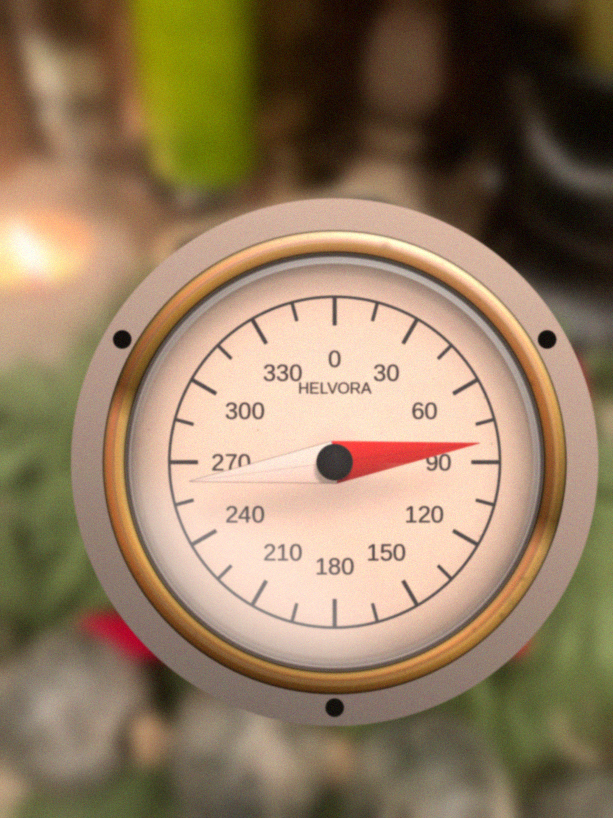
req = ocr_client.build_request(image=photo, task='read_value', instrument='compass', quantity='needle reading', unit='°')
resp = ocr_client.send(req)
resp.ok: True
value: 82.5 °
